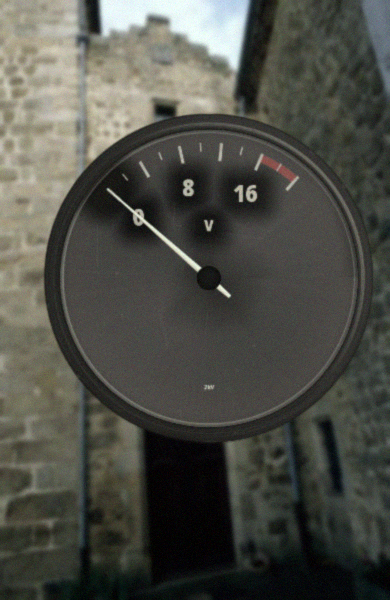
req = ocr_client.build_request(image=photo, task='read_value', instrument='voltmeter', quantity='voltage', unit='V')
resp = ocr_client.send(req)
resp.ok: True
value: 0 V
